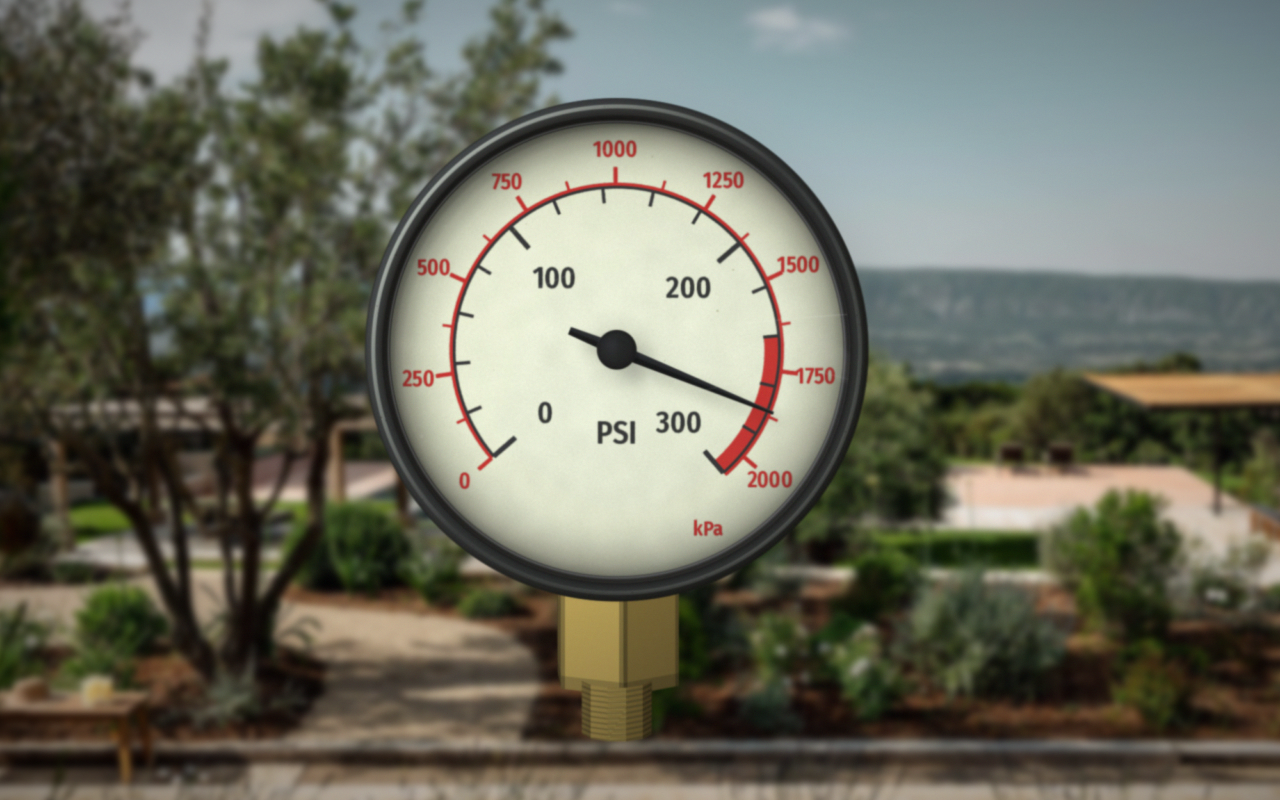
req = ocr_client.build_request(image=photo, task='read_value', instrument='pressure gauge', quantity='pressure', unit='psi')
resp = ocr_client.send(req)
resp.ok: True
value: 270 psi
